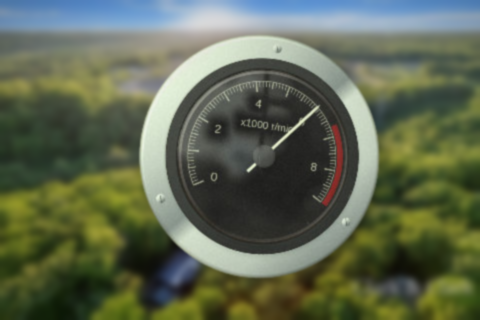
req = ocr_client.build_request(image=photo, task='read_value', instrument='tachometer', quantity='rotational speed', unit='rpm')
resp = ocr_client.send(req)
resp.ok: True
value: 6000 rpm
